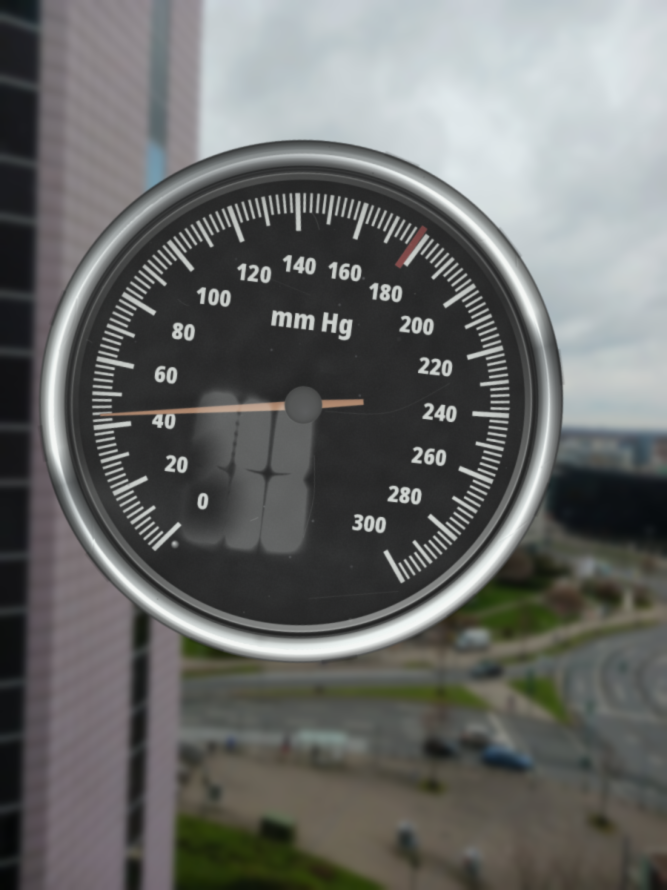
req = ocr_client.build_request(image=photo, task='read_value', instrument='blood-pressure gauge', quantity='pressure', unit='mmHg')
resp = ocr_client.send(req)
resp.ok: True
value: 44 mmHg
